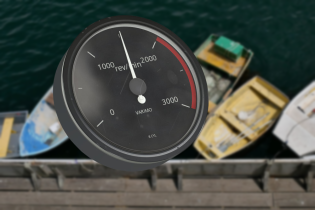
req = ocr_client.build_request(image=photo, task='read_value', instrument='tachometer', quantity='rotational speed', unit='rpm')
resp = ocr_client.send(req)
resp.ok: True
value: 1500 rpm
